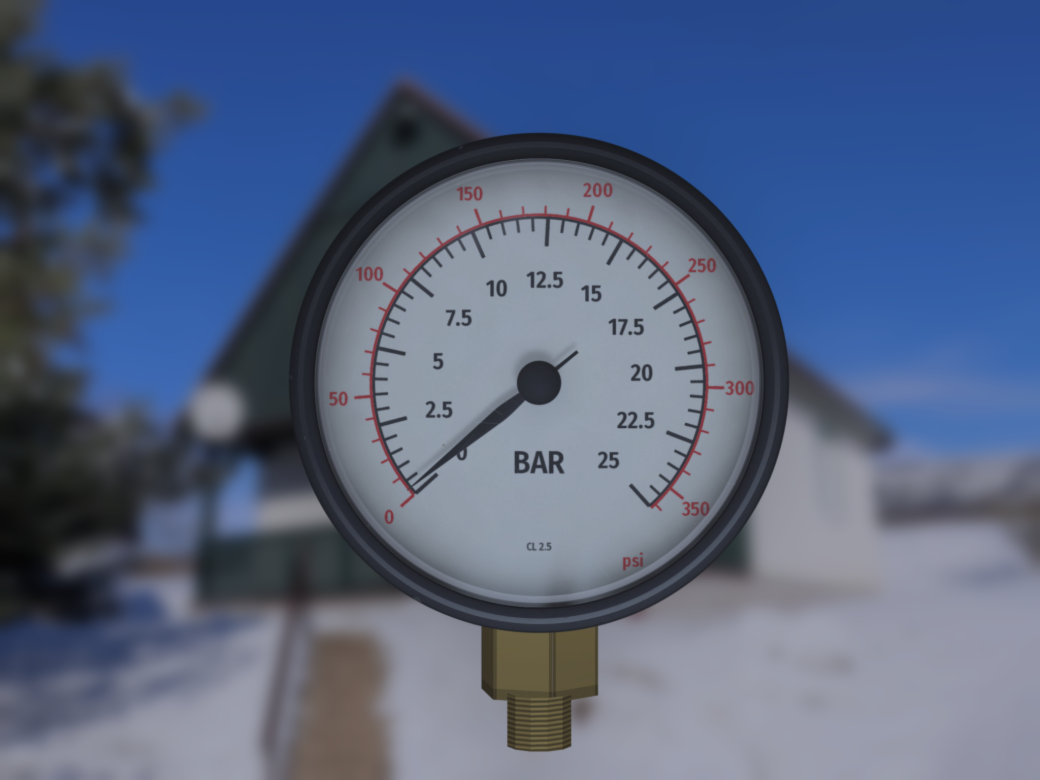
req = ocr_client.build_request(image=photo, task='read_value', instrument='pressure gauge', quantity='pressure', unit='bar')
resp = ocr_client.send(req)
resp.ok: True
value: 0.25 bar
